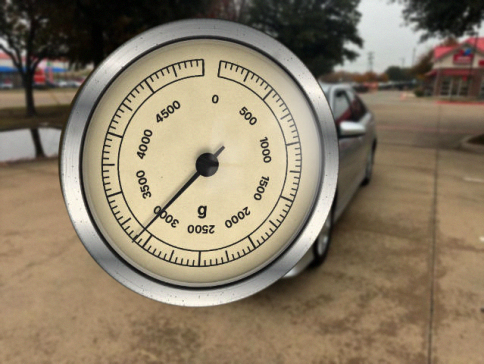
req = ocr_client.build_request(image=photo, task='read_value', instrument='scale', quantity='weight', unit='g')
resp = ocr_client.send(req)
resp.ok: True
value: 3100 g
